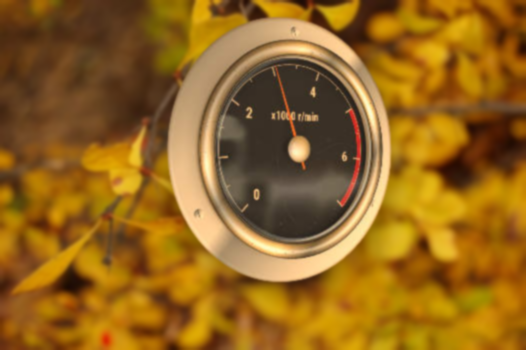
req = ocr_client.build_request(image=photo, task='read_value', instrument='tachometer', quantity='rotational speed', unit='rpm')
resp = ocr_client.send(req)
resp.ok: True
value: 3000 rpm
